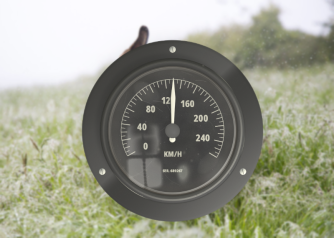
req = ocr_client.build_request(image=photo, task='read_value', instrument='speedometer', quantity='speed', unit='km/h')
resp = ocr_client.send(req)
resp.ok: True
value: 130 km/h
